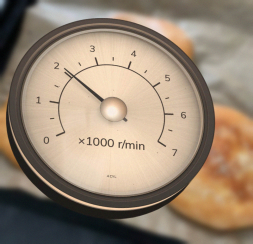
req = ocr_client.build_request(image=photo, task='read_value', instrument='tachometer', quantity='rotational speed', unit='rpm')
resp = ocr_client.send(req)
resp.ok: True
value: 2000 rpm
